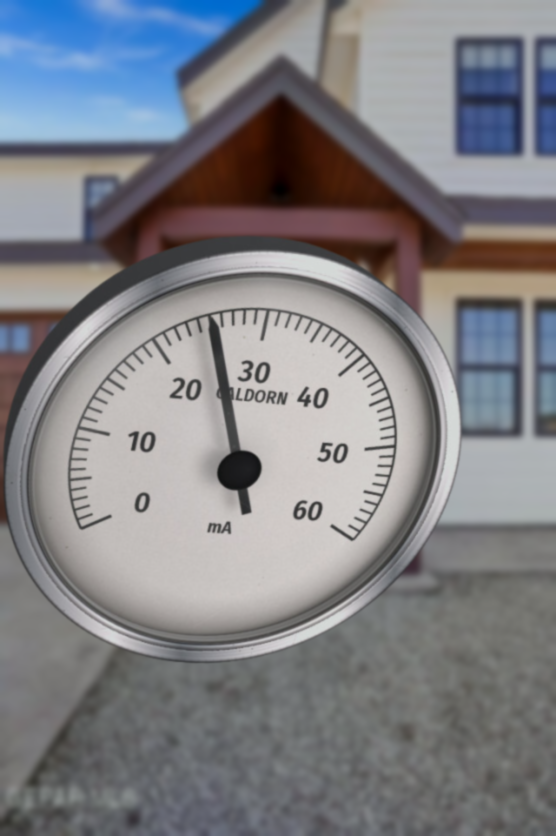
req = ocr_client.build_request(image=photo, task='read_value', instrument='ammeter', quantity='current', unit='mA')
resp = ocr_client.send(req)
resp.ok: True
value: 25 mA
